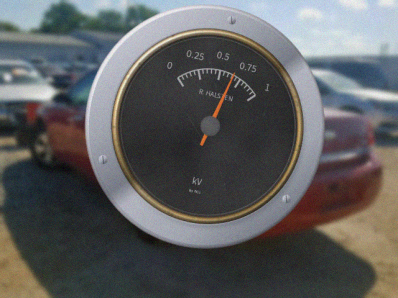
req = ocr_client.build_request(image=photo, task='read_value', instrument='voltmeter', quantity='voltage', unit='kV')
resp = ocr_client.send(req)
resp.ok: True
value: 0.65 kV
